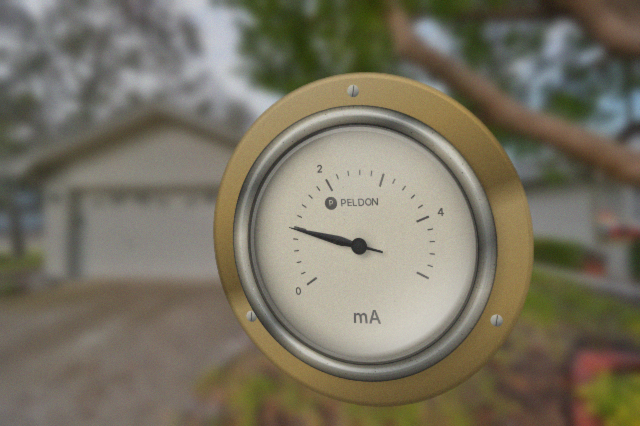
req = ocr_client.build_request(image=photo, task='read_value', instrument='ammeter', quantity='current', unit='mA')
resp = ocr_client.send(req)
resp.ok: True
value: 1 mA
